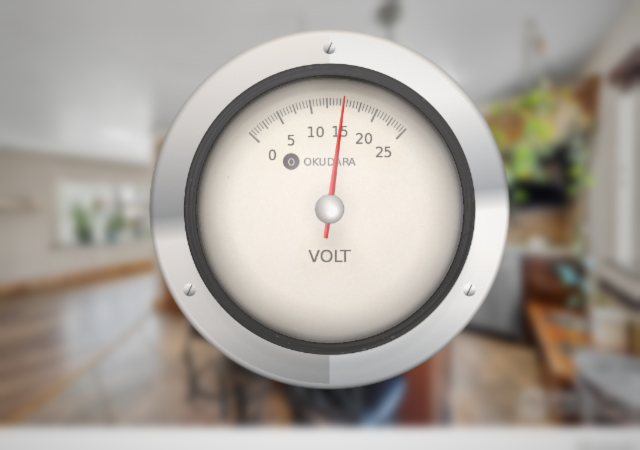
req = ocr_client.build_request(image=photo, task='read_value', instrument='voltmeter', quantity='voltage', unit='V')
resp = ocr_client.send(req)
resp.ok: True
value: 15 V
